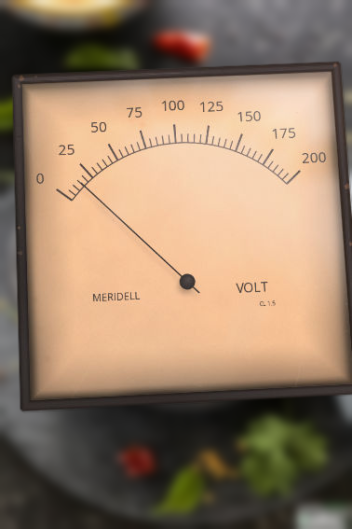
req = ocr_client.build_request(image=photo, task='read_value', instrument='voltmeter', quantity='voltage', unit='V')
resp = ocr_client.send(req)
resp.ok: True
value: 15 V
